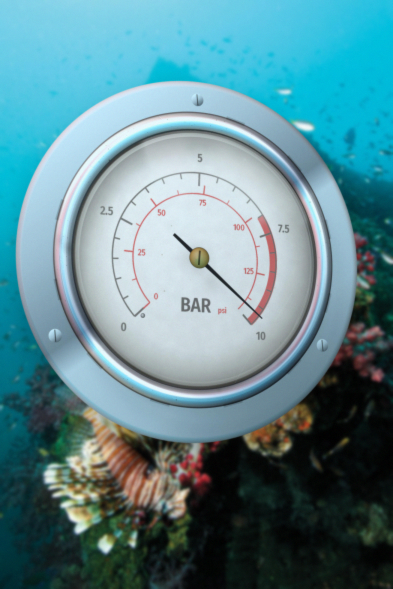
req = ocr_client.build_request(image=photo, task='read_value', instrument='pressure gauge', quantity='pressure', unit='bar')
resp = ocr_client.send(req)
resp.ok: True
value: 9.75 bar
